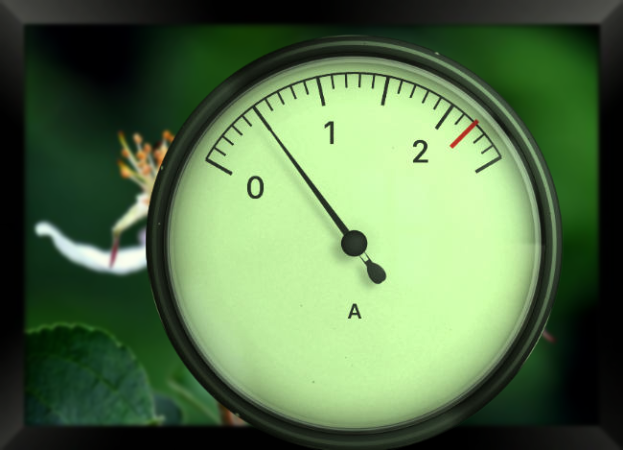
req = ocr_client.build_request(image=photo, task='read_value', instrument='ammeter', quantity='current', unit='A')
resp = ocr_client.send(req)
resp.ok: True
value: 0.5 A
